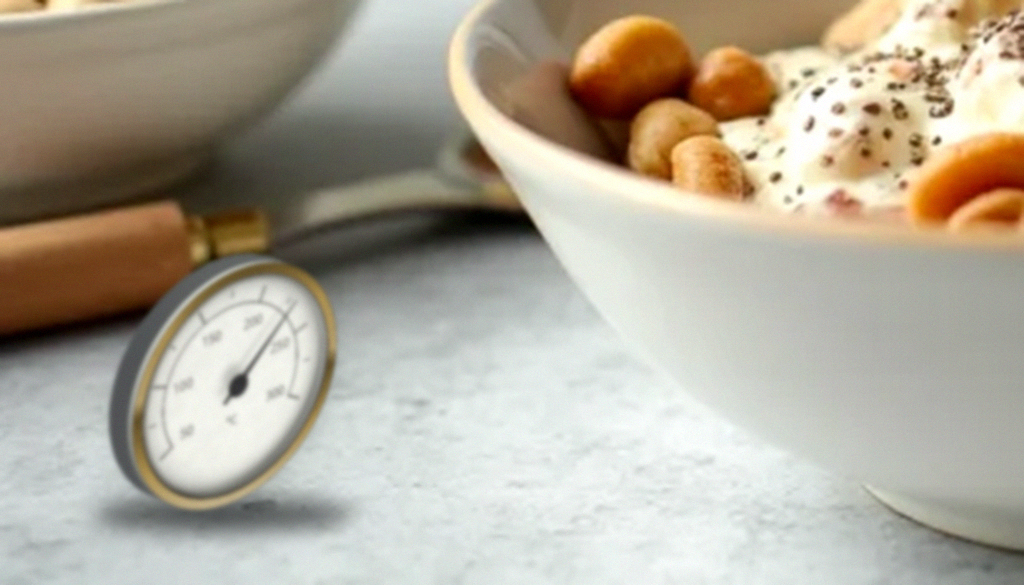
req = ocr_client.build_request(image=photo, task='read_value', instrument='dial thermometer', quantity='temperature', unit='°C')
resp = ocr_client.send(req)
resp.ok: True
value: 225 °C
